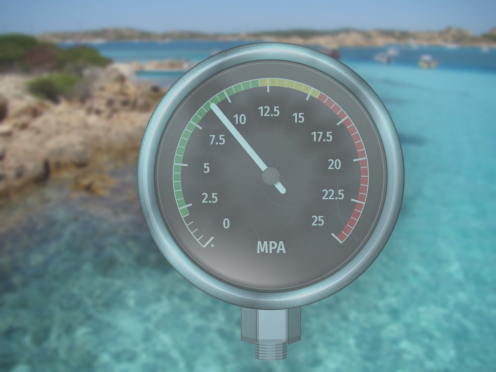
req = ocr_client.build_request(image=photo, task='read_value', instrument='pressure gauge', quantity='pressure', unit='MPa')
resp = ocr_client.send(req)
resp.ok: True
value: 9 MPa
